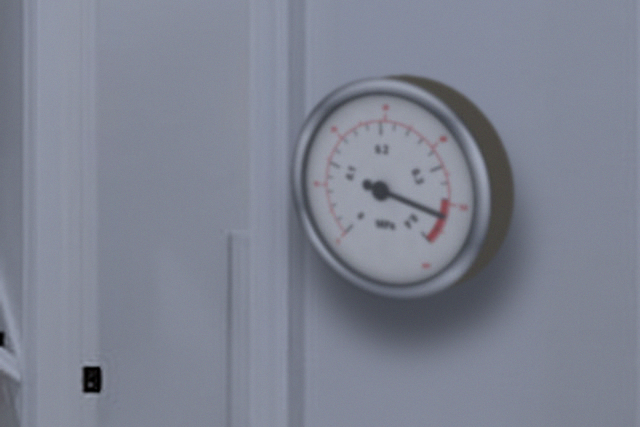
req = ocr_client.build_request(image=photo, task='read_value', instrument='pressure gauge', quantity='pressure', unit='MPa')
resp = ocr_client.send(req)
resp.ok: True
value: 0.36 MPa
